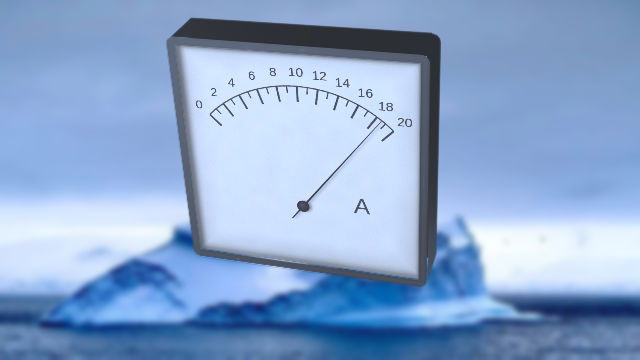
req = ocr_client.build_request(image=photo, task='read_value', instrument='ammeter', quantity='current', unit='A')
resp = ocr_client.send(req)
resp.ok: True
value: 18.5 A
